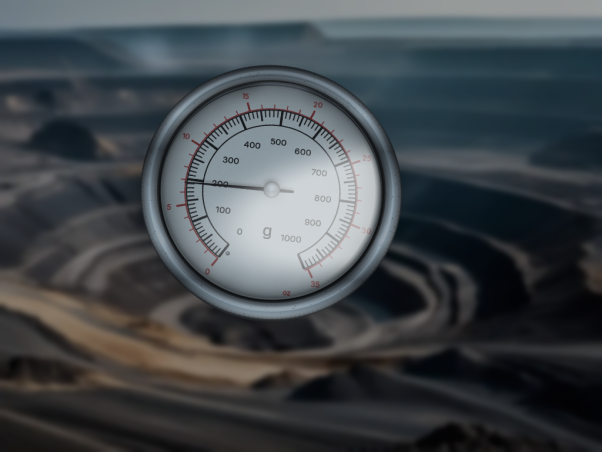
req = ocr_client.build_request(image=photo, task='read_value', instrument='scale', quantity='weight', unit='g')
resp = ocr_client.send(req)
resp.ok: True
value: 190 g
